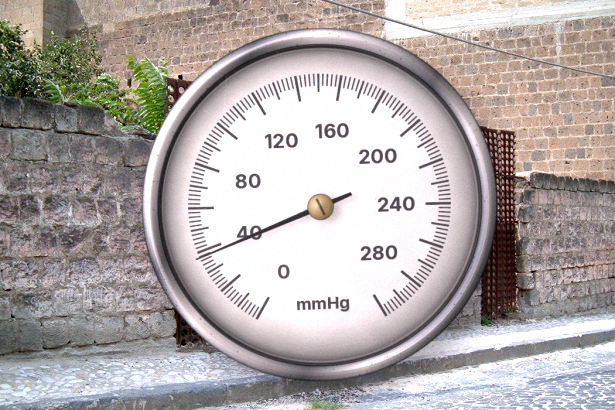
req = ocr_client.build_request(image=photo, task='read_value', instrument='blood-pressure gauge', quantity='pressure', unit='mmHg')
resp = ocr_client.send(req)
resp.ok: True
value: 38 mmHg
